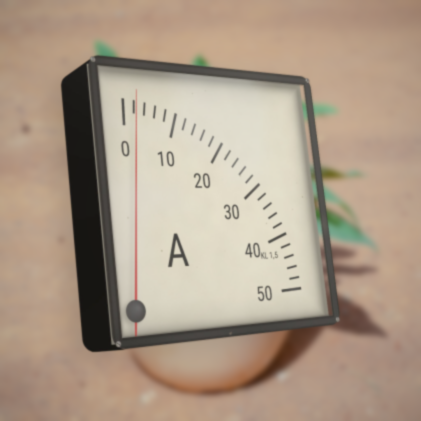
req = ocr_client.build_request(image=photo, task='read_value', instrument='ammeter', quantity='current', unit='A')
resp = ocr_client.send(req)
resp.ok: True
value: 2 A
